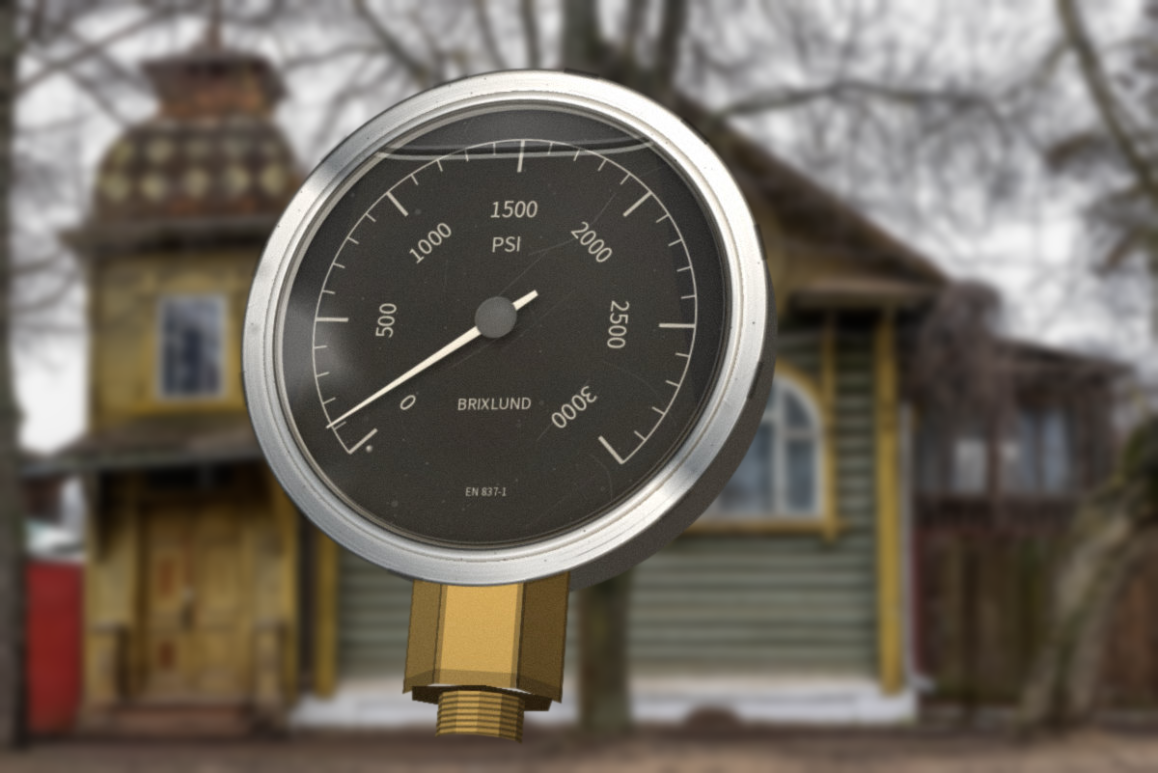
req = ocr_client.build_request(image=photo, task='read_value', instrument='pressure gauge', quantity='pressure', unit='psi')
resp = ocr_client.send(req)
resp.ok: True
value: 100 psi
